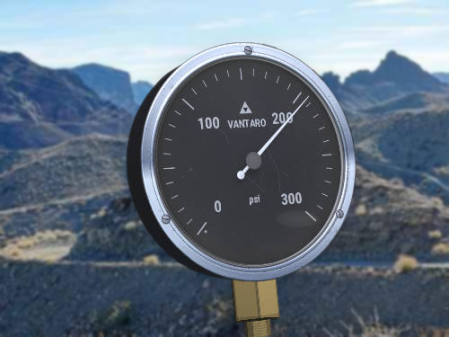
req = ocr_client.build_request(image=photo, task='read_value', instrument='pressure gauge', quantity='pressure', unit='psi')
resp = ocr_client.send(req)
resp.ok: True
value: 205 psi
